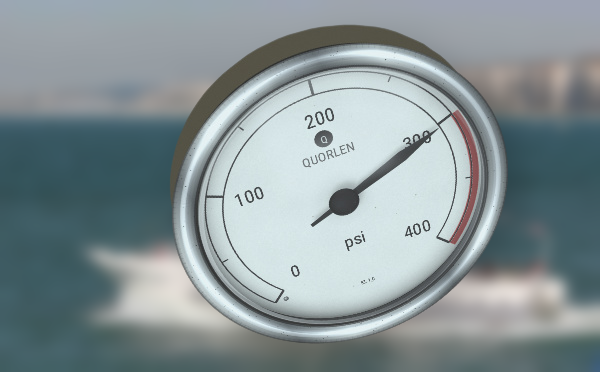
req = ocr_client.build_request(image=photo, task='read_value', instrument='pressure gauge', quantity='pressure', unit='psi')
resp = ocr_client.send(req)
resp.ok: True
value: 300 psi
